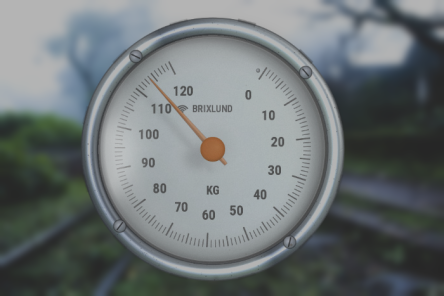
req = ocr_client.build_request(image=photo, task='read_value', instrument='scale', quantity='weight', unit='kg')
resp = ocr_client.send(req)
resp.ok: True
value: 114 kg
